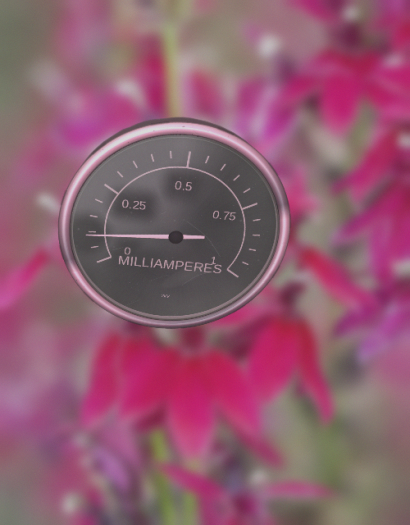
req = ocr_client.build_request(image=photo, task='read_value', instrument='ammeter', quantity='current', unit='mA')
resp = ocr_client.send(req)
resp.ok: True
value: 0.1 mA
